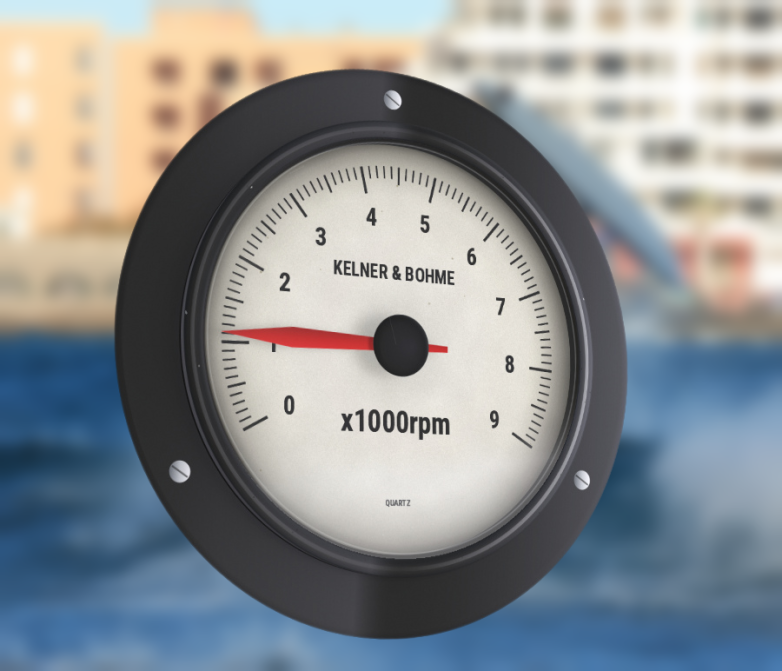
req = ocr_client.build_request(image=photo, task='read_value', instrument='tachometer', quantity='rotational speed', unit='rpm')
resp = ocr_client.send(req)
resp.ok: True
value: 1100 rpm
